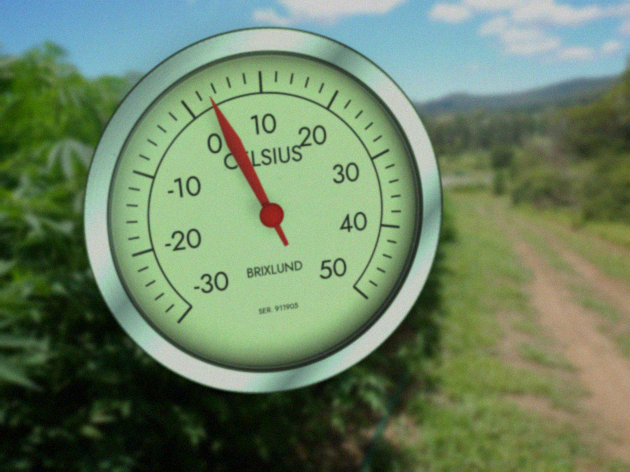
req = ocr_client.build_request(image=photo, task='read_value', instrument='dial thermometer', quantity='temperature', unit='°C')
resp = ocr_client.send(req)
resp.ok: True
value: 3 °C
